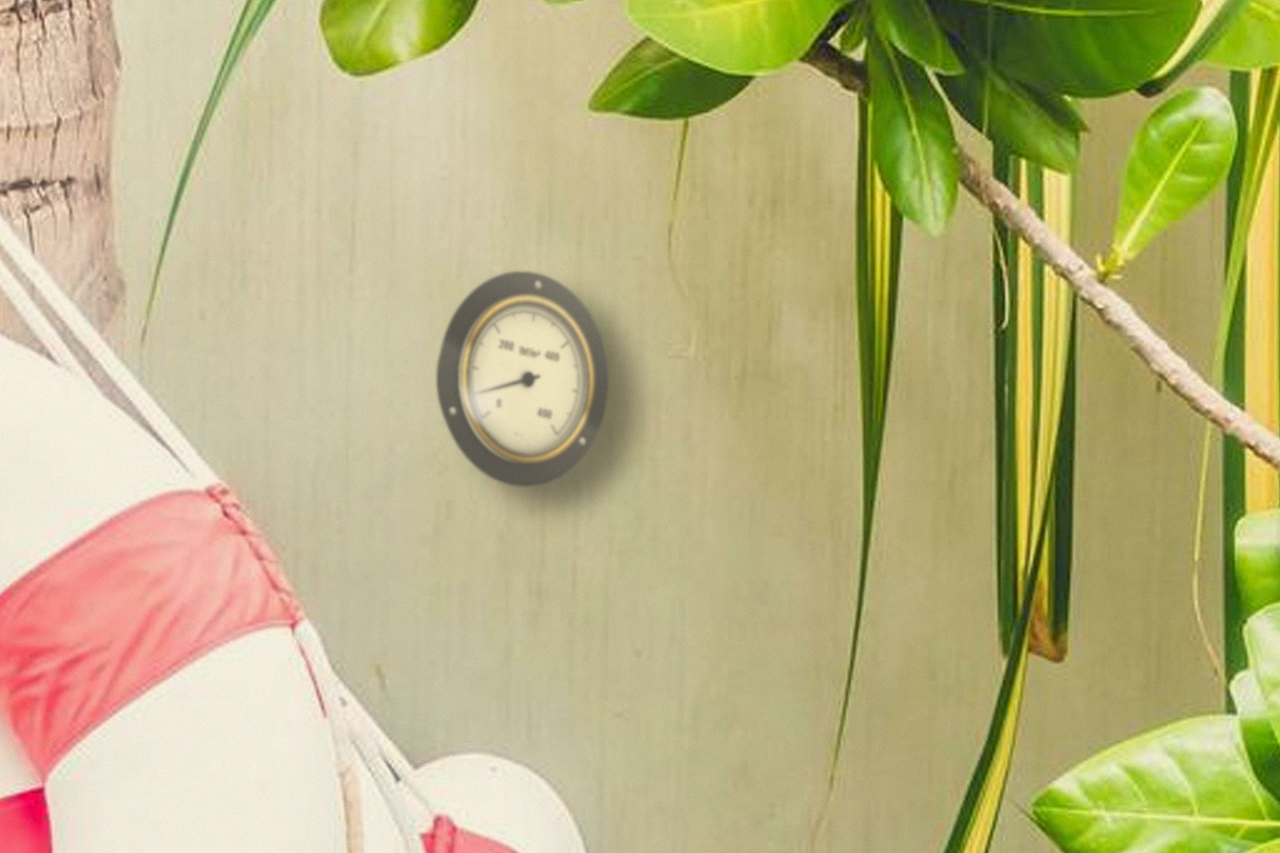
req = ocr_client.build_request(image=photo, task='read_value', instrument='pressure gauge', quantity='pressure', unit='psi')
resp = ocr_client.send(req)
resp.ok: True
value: 50 psi
